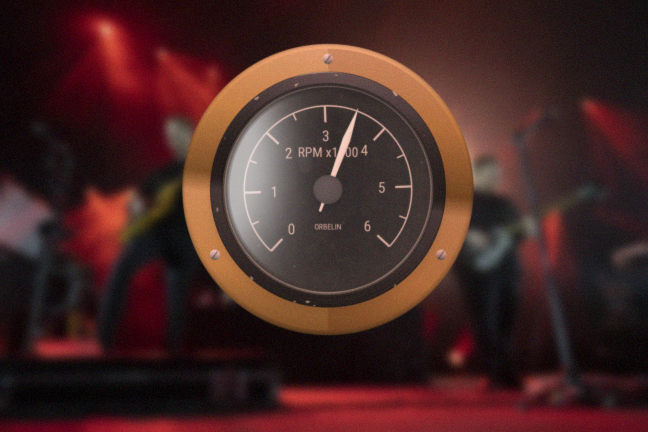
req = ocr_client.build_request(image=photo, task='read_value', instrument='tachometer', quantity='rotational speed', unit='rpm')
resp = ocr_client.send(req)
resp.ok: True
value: 3500 rpm
